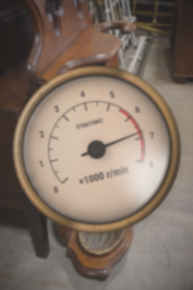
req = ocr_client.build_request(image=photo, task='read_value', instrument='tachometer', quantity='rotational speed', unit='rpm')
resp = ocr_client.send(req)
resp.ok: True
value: 6750 rpm
